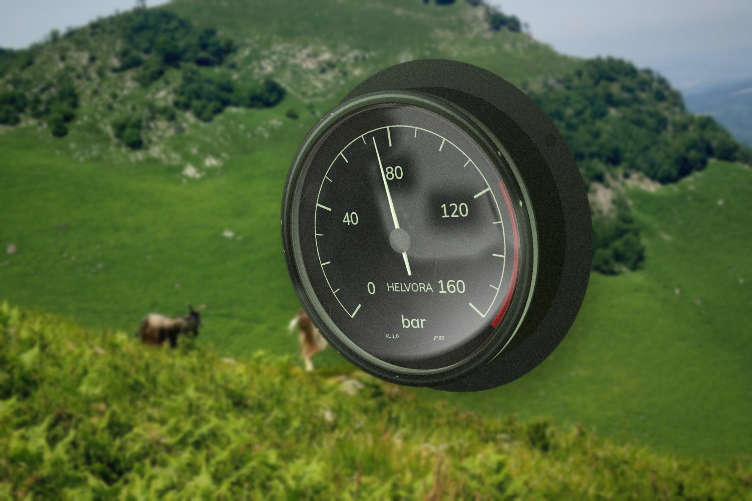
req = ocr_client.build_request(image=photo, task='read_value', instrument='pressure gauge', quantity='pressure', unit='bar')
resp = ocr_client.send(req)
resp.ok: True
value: 75 bar
